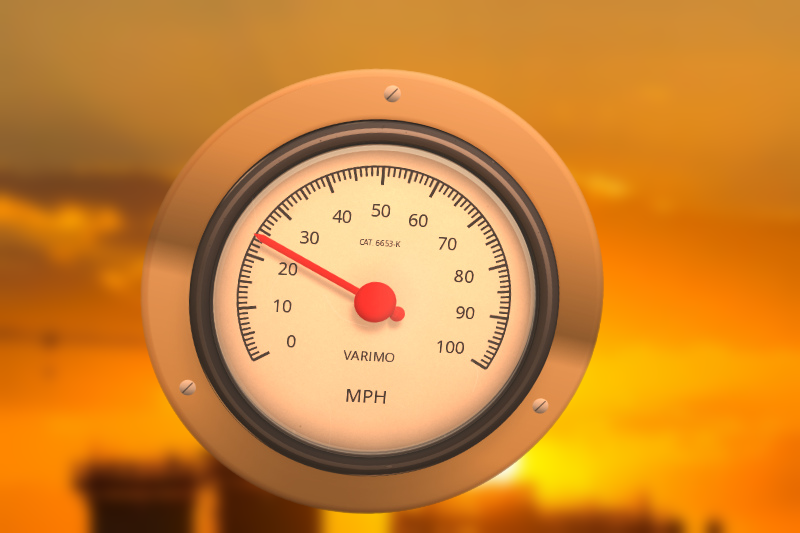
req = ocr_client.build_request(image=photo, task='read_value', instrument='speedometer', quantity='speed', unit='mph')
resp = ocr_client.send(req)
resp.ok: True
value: 24 mph
